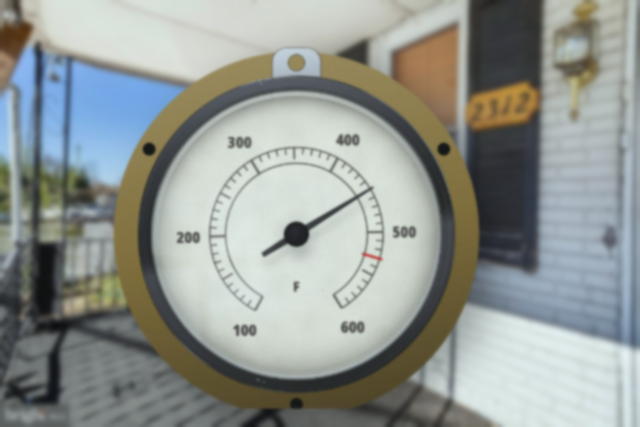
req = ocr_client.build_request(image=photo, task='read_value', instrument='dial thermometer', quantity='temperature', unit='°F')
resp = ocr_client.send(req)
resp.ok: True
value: 450 °F
